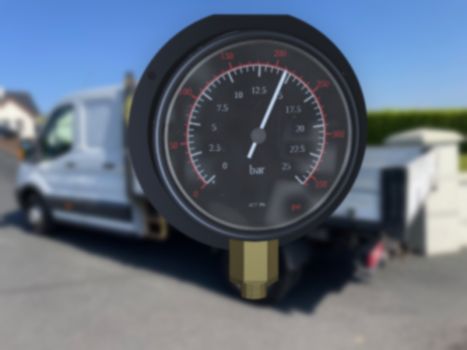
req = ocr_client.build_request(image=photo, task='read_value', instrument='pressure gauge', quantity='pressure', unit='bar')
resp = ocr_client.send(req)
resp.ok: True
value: 14.5 bar
